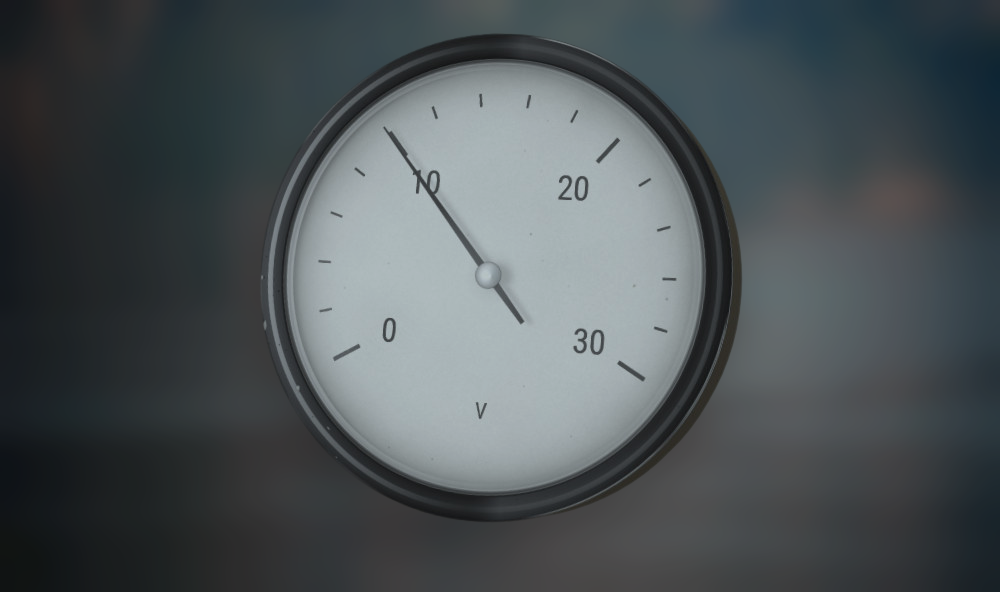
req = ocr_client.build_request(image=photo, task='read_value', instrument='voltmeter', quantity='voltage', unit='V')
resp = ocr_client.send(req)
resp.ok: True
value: 10 V
